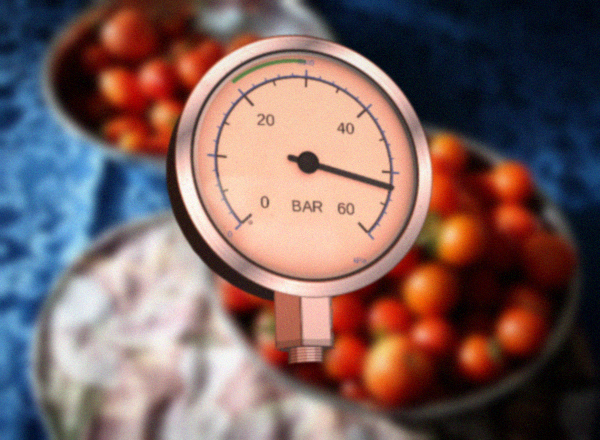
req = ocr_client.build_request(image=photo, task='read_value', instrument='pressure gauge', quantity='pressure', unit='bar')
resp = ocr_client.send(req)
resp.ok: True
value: 52.5 bar
